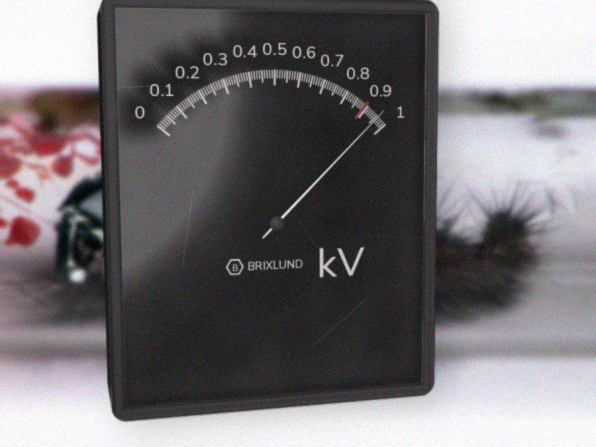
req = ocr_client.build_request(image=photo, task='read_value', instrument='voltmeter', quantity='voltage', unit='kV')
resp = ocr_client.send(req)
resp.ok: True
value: 0.95 kV
